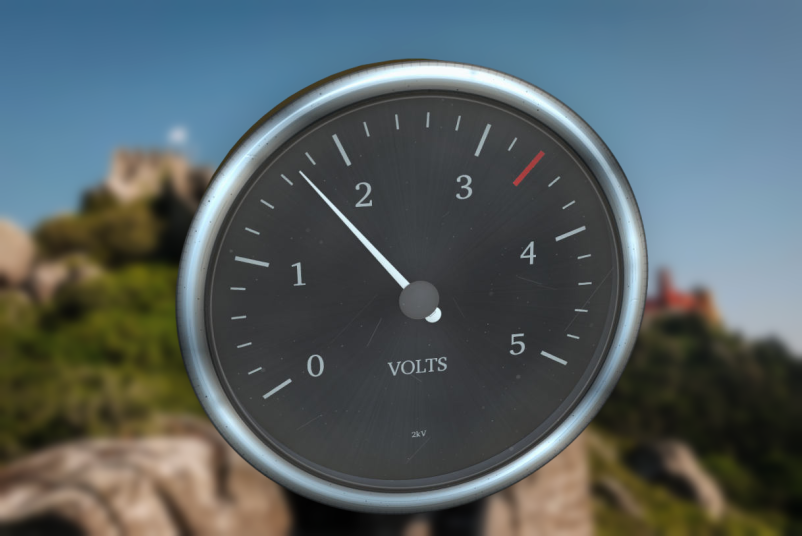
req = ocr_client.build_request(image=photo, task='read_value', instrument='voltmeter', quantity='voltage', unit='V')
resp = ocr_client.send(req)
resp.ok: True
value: 1.7 V
